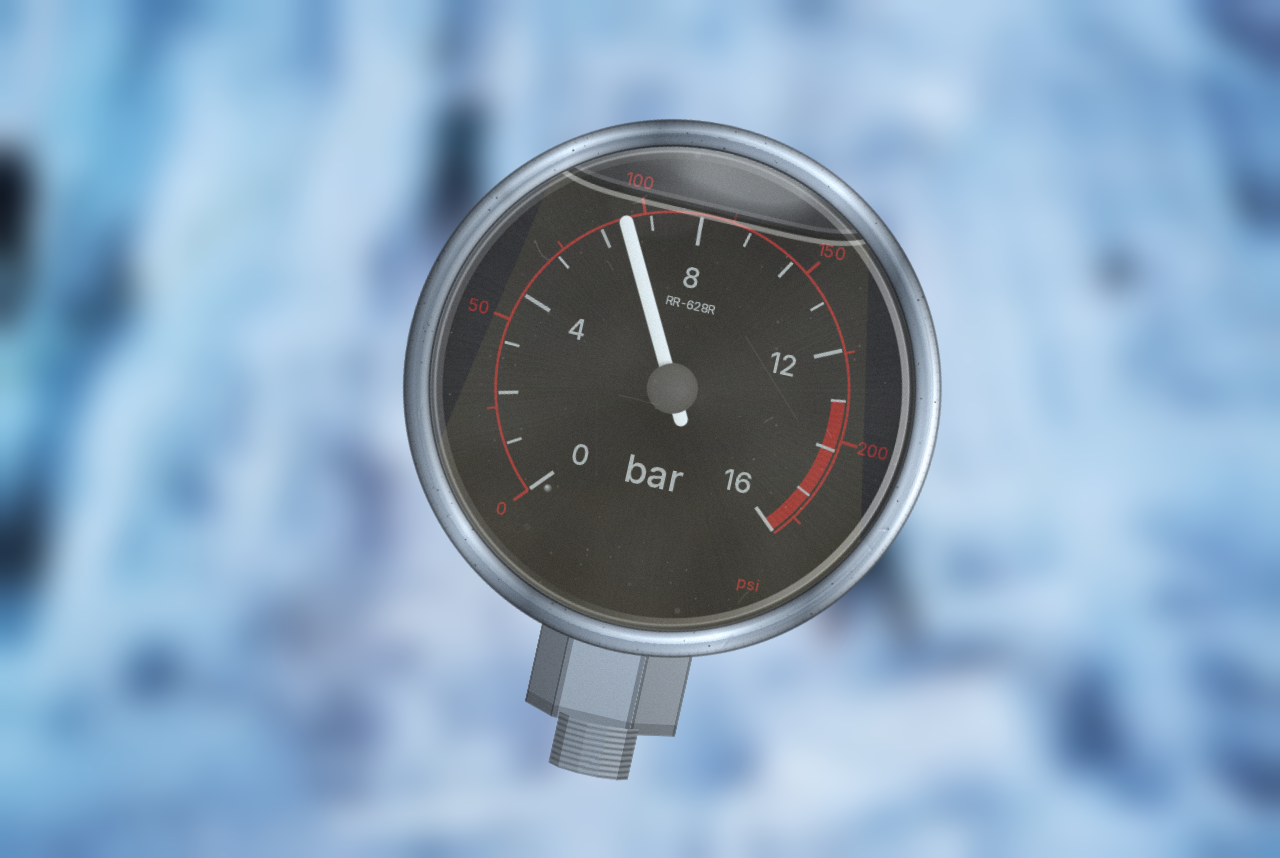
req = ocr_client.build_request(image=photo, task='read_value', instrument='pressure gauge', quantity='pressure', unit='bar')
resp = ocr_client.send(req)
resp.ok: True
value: 6.5 bar
